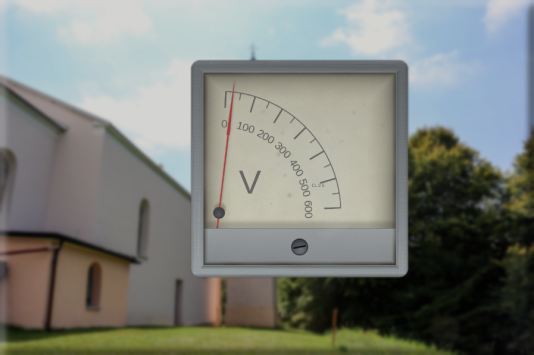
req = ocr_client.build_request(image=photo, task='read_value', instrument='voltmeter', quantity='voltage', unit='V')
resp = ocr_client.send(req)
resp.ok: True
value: 25 V
